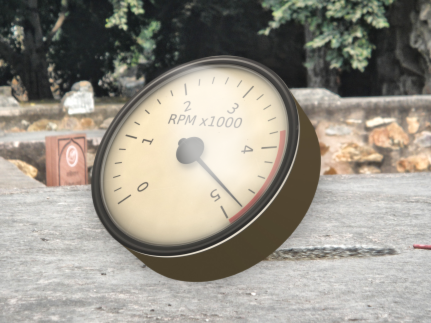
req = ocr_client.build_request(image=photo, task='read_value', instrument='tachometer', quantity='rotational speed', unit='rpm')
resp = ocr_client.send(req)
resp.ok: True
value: 4800 rpm
